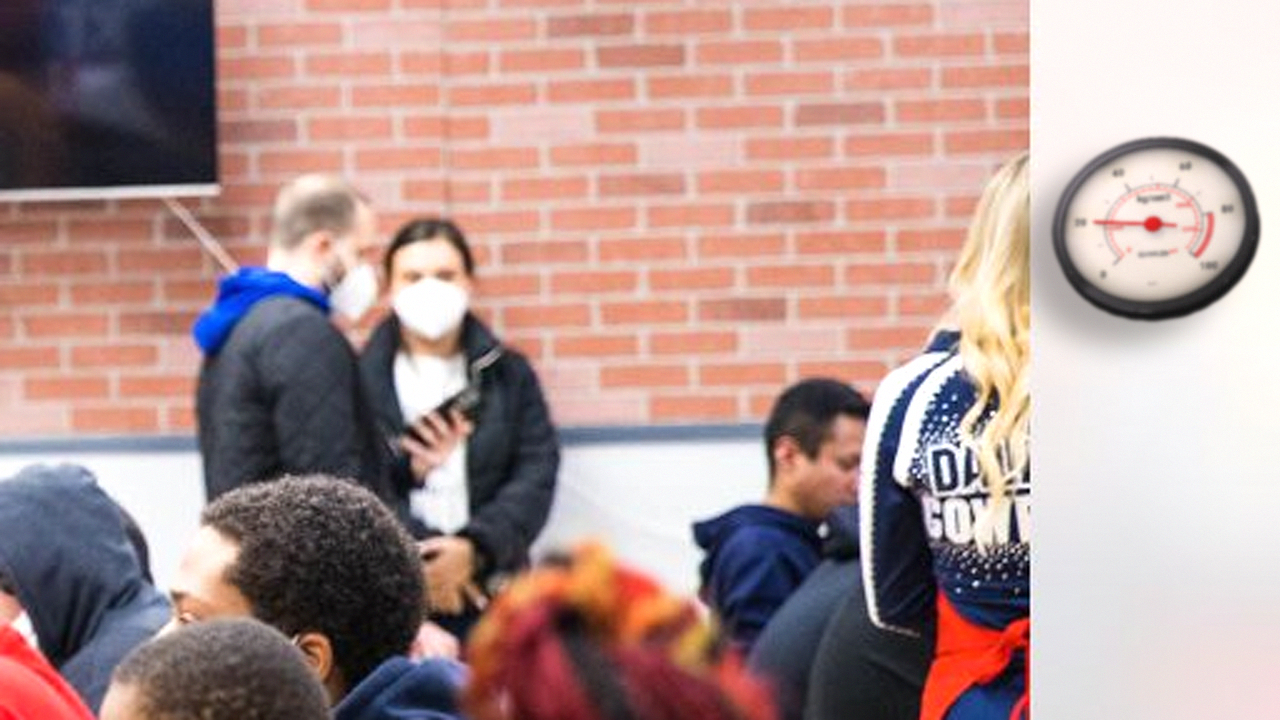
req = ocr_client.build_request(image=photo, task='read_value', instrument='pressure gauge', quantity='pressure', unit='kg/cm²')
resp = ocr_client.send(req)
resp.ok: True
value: 20 kg/cm²
